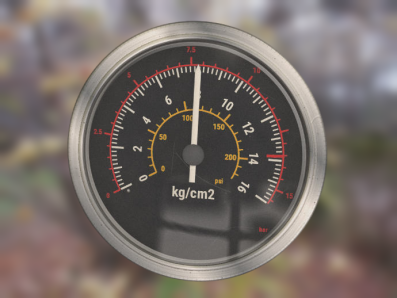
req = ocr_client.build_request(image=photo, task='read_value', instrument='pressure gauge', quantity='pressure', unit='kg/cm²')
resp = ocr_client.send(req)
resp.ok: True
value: 8 kg/cm²
